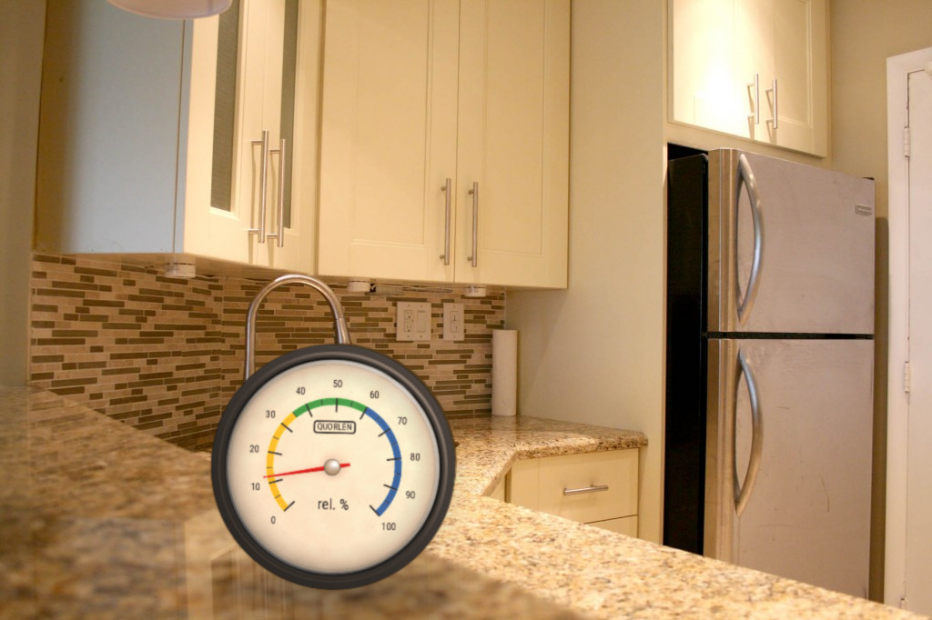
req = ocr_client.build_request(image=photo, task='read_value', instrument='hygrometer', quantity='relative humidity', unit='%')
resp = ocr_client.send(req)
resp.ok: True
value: 12.5 %
